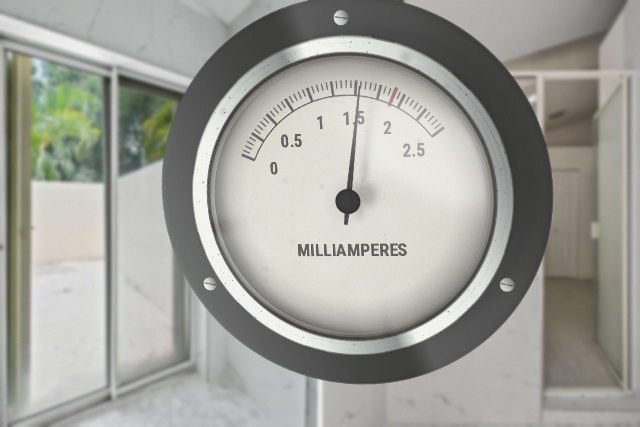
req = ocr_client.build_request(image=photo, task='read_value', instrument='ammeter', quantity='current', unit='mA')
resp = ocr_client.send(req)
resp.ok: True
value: 1.55 mA
